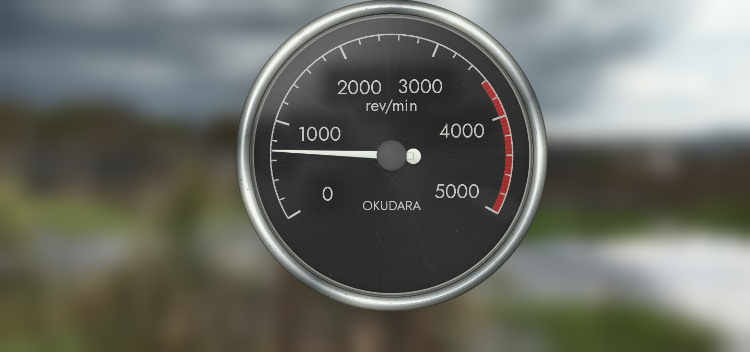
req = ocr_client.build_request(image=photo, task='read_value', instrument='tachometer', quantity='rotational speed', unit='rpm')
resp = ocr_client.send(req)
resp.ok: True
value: 700 rpm
